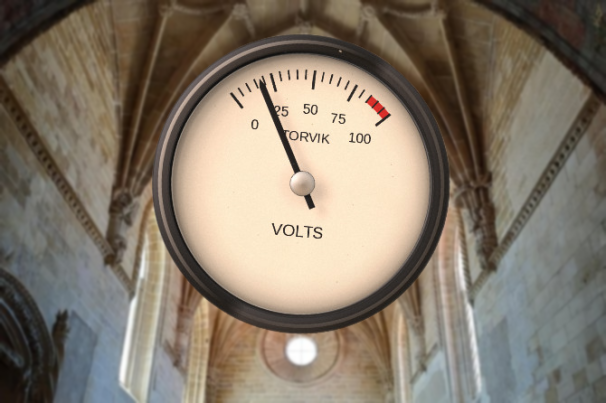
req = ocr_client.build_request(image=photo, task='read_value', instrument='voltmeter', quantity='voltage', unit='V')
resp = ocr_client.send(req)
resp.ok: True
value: 17.5 V
